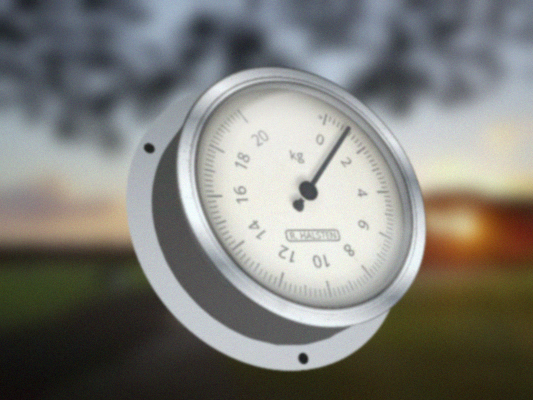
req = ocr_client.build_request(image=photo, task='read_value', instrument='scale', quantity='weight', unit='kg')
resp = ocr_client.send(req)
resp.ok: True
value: 1 kg
